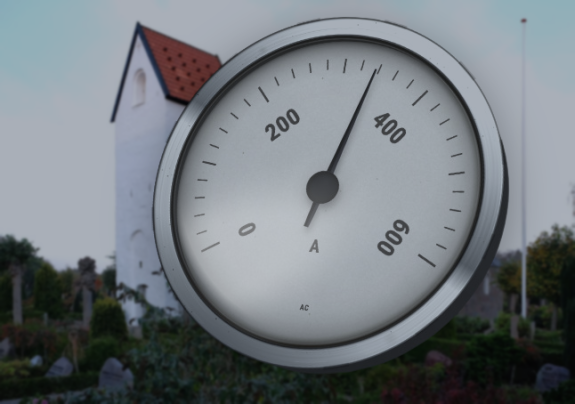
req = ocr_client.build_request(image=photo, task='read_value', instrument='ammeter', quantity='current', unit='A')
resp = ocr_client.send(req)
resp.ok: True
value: 340 A
